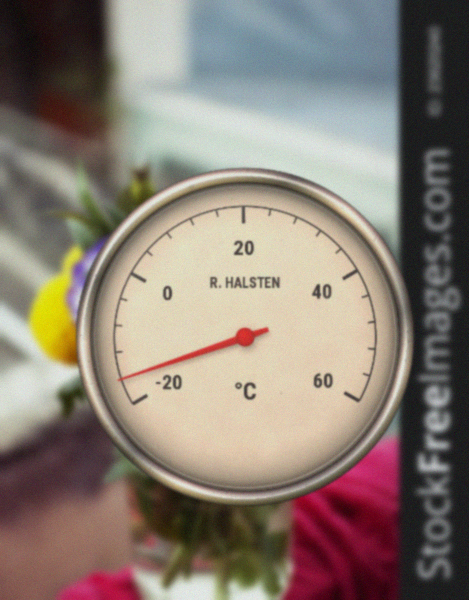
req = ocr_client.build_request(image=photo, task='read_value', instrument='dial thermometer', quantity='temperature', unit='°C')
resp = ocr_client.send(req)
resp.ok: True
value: -16 °C
